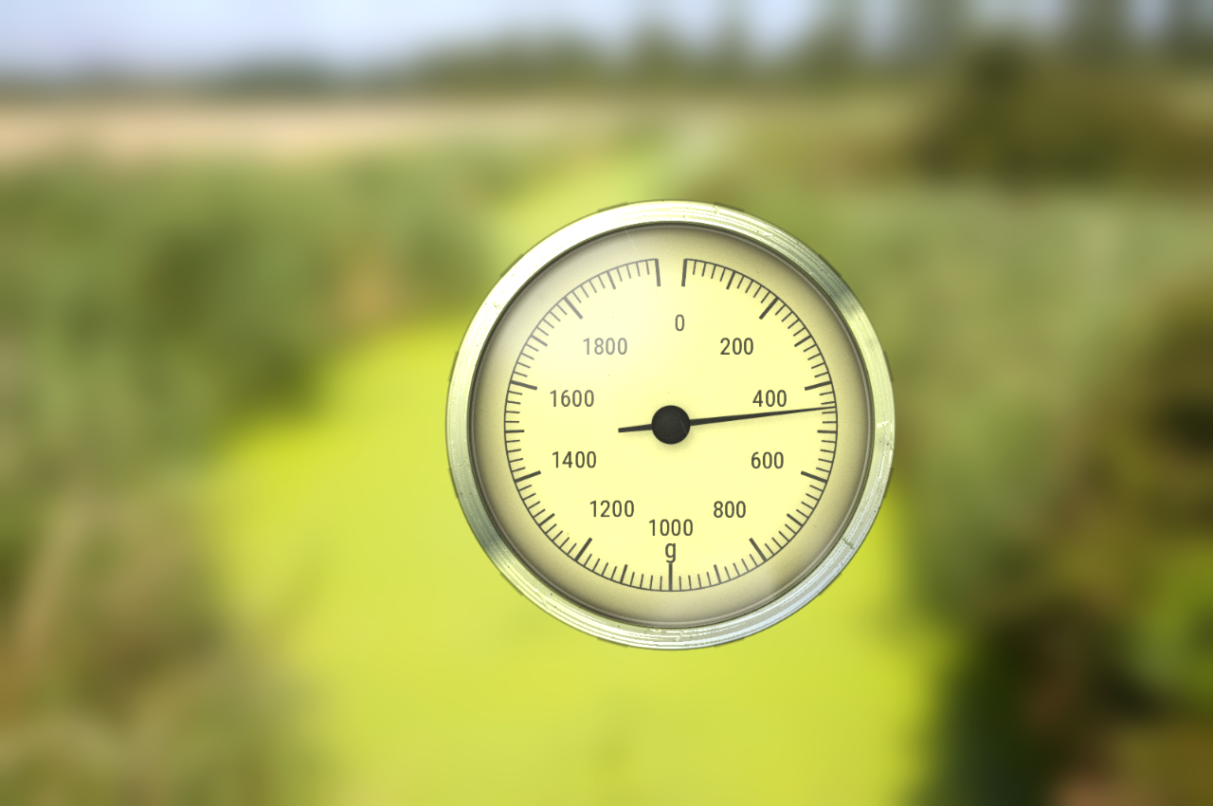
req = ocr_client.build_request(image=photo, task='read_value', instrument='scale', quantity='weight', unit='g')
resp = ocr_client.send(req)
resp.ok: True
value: 450 g
